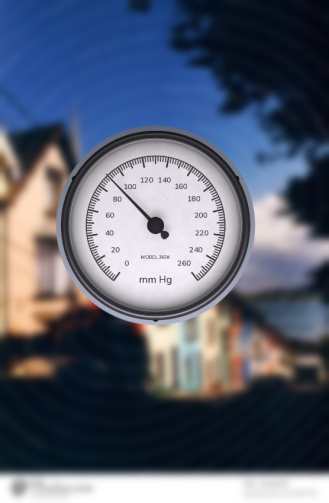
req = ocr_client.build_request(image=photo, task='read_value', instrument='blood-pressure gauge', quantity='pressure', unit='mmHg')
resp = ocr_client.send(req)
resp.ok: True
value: 90 mmHg
